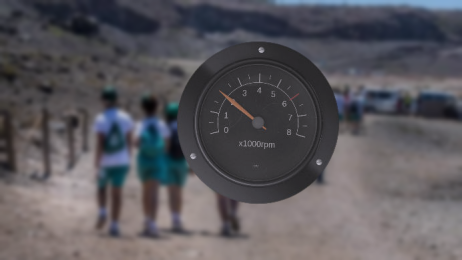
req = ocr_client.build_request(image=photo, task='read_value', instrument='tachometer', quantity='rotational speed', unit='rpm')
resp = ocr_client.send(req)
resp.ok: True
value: 2000 rpm
